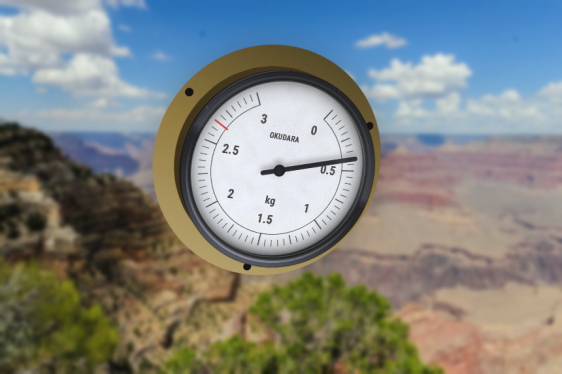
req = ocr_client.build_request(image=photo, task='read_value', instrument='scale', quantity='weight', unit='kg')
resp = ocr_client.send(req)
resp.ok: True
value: 0.4 kg
